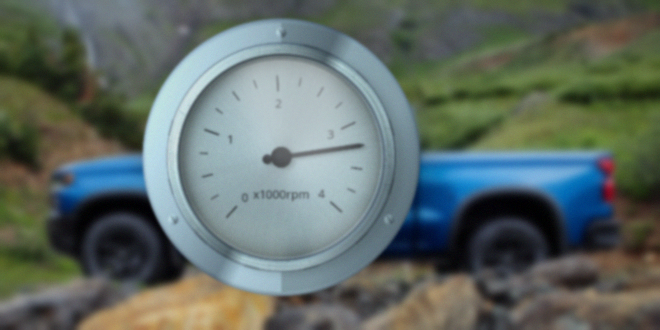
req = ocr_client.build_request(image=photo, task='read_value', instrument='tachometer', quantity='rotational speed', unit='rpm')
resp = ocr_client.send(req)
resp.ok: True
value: 3250 rpm
